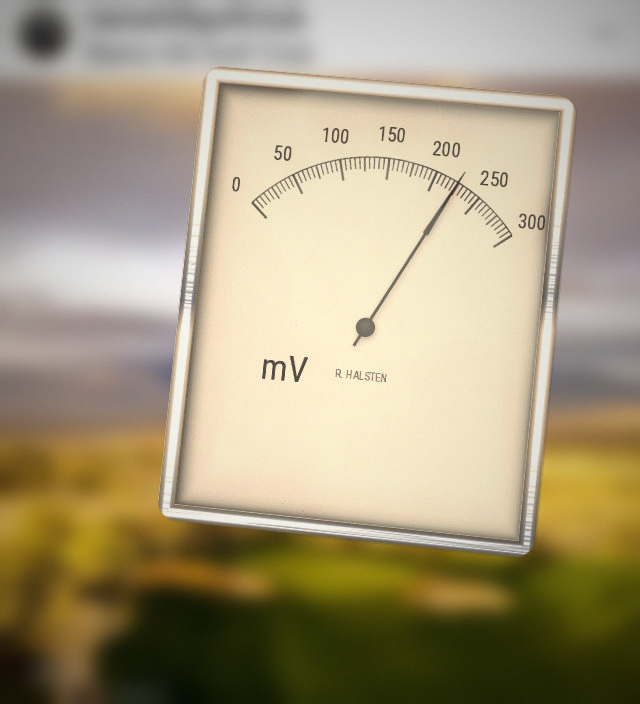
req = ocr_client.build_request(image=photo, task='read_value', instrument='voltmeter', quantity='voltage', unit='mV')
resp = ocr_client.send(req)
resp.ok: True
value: 225 mV
